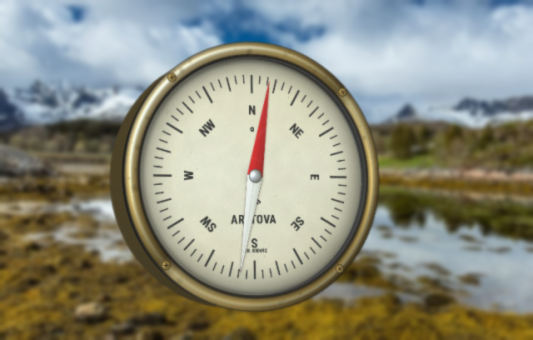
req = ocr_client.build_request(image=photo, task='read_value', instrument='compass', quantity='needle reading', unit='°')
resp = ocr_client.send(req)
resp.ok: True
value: 10 °
